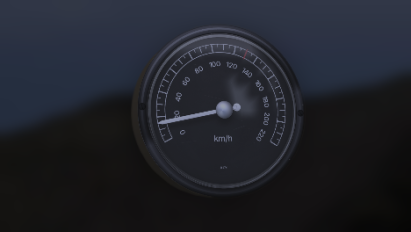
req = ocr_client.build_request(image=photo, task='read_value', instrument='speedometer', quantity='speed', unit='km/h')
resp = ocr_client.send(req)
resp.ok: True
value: 15 km/h
